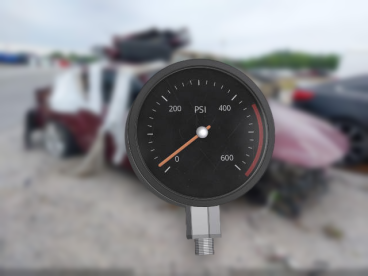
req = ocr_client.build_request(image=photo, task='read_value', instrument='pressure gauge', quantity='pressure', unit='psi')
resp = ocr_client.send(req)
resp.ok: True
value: 20 psi
